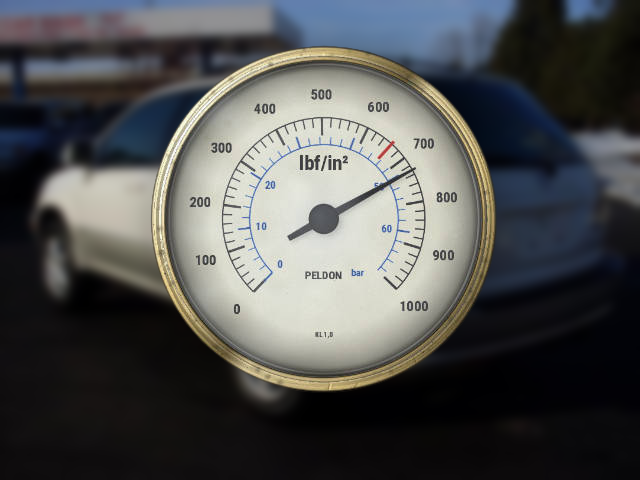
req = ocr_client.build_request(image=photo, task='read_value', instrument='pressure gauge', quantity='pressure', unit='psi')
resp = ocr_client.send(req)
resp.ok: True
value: 730 psi
